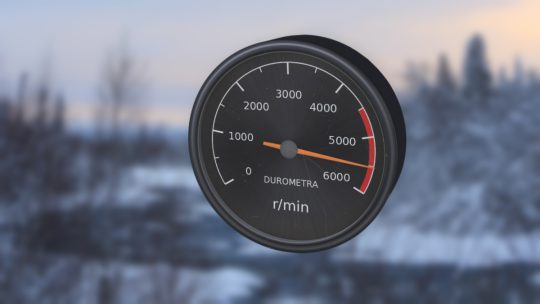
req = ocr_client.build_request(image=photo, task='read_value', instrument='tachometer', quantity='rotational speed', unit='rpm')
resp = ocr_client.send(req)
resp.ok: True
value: 5500 rpm
